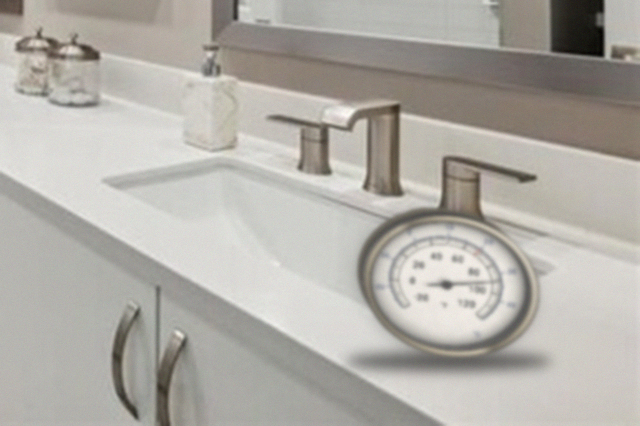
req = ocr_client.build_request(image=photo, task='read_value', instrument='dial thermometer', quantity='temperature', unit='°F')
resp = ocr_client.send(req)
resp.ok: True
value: 90 °F
